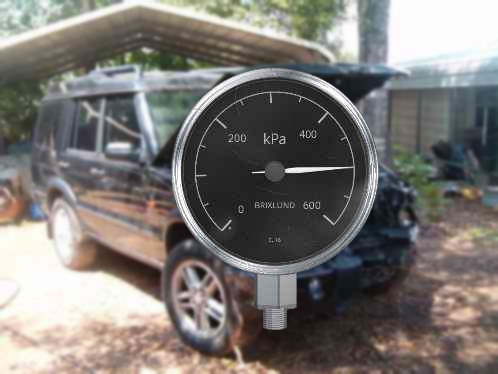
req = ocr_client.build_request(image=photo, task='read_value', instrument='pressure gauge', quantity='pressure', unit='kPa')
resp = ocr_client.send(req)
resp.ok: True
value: 500 kPa
